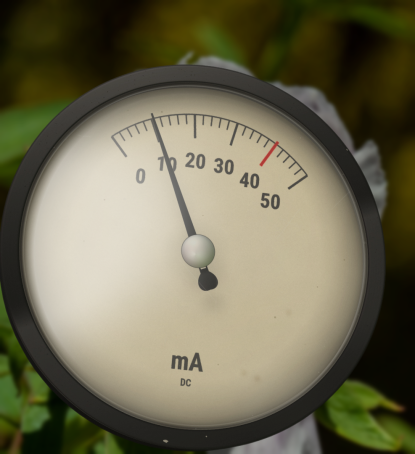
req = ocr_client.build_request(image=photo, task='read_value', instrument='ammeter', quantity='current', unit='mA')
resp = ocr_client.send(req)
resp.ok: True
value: 10 mA
